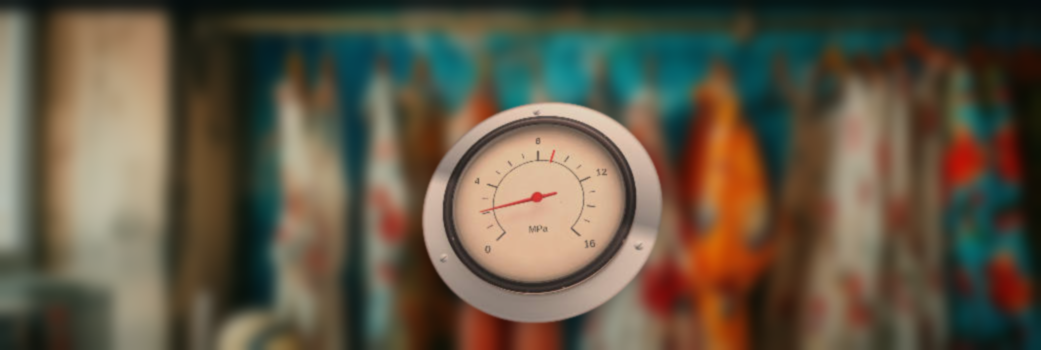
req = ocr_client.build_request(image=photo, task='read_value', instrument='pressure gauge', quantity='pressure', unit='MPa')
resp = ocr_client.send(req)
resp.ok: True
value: 2 MPa
